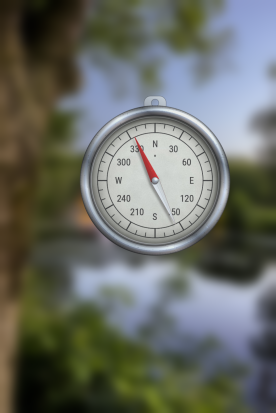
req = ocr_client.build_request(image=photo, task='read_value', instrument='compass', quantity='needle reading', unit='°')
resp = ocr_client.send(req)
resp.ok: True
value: 335 °
